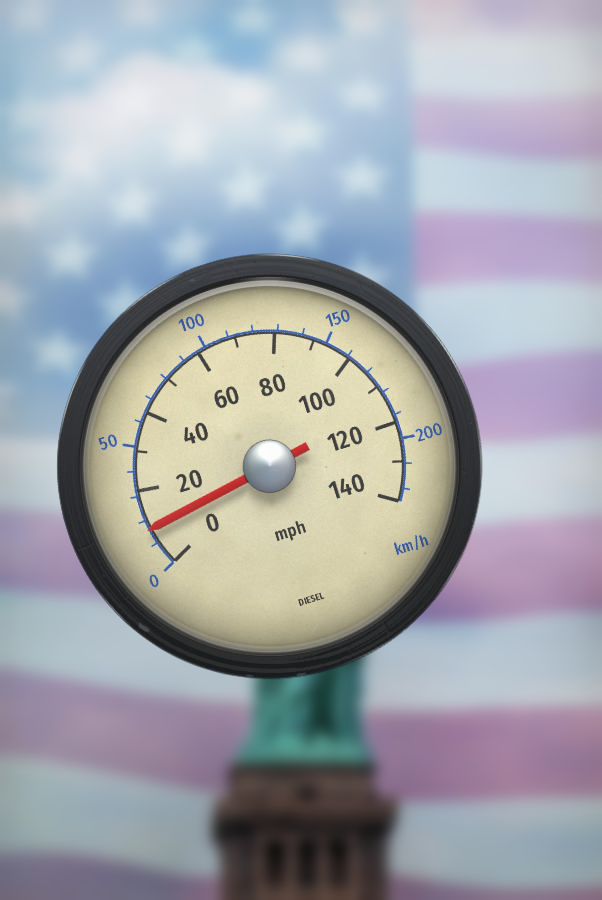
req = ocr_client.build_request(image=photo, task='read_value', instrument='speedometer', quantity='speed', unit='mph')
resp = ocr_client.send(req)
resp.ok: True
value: 10 mph
